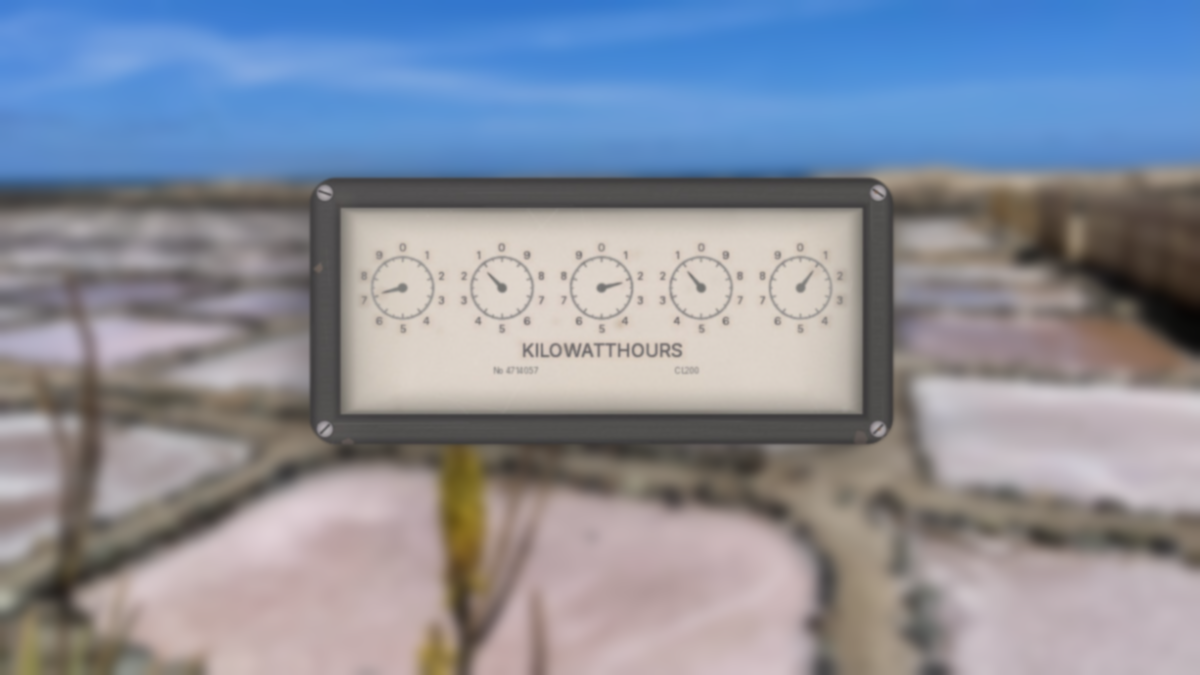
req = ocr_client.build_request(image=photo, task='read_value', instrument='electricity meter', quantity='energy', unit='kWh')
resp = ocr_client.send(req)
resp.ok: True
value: 71211 kWh
